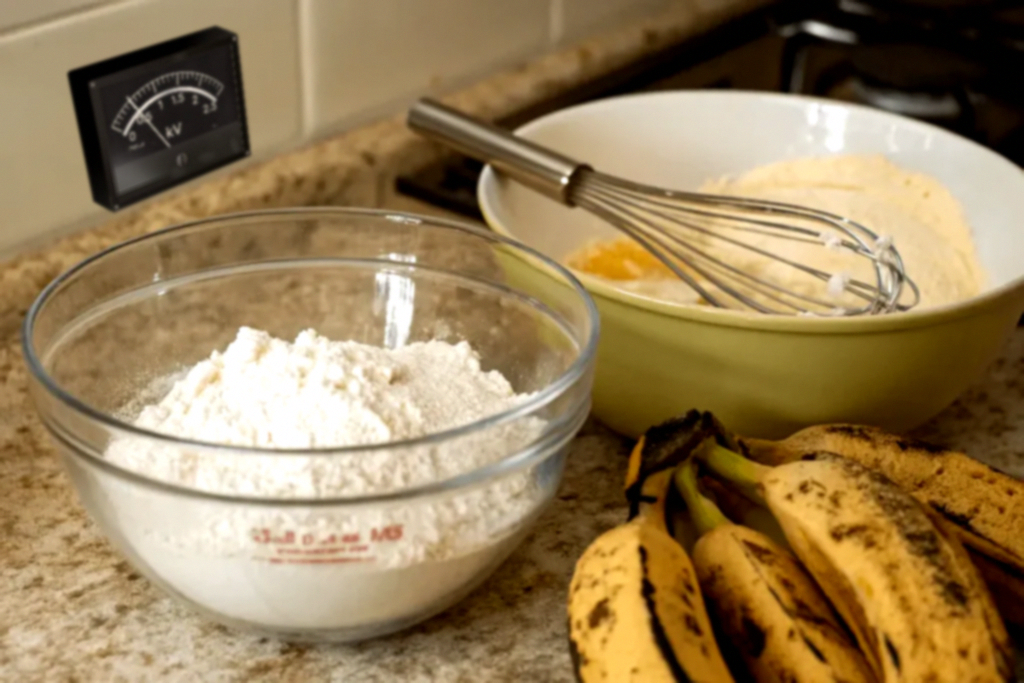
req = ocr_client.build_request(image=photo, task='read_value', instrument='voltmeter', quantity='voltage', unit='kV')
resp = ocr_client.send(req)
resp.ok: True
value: 0.5 kV
